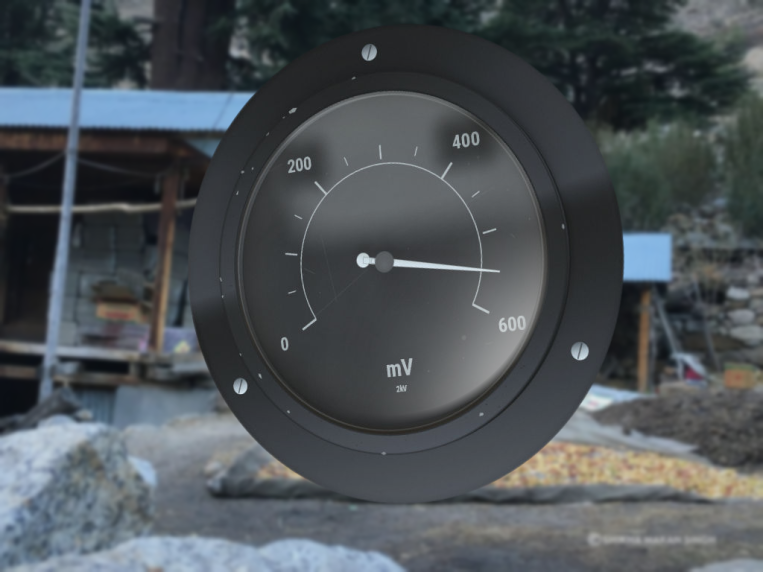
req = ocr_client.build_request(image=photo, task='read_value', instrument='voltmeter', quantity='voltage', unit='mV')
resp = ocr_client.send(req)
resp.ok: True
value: 550 mV
